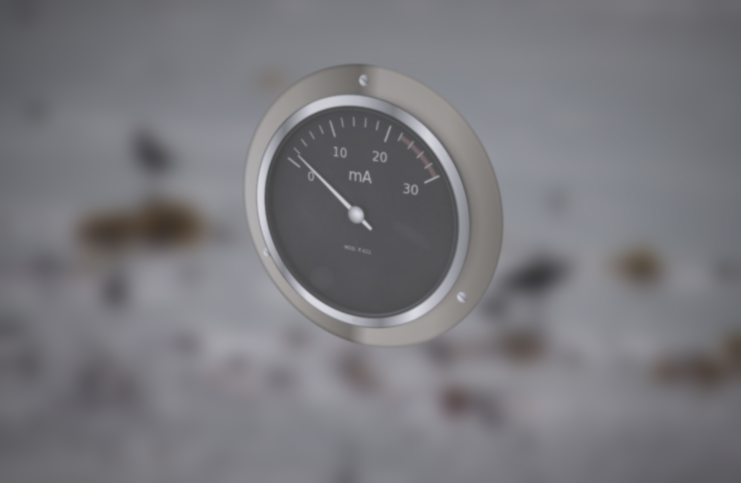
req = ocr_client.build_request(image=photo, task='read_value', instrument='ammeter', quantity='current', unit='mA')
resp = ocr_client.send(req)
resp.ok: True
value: 2 mA
